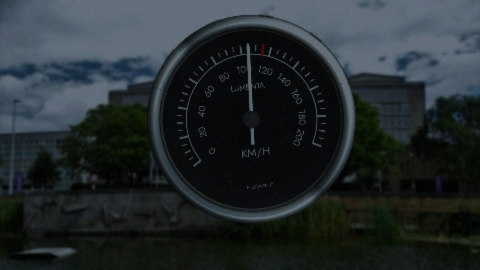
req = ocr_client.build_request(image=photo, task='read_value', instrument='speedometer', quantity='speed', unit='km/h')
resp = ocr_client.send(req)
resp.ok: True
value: 105 km/h
